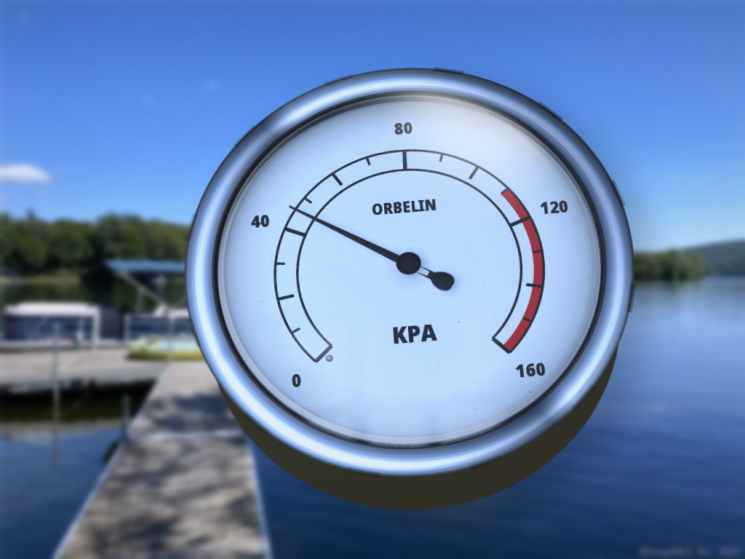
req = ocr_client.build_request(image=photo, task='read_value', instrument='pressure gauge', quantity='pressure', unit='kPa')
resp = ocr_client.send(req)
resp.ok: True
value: 45 kPa
